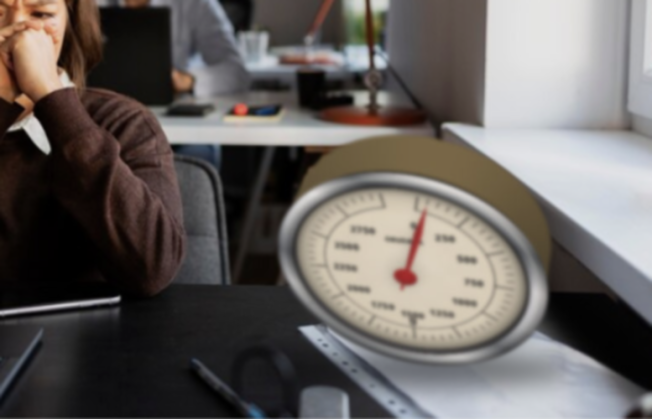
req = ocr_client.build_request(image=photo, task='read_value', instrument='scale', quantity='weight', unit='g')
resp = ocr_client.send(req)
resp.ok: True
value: 50 g
